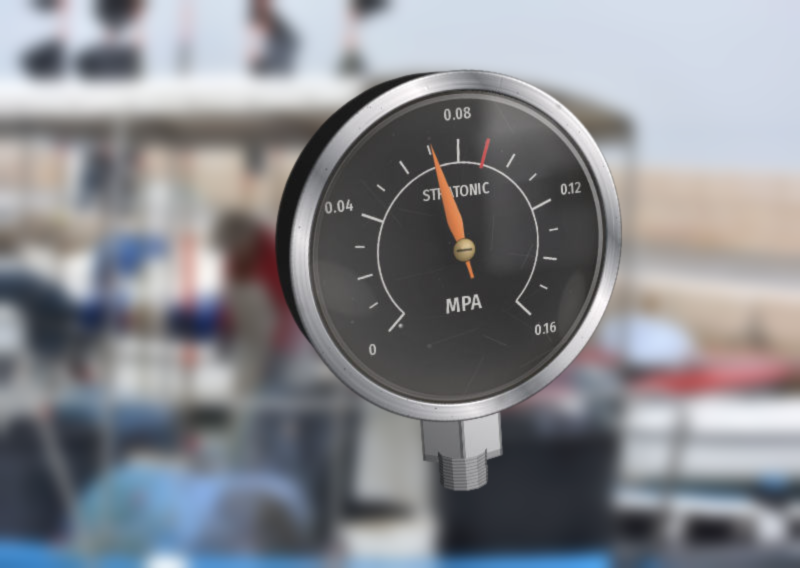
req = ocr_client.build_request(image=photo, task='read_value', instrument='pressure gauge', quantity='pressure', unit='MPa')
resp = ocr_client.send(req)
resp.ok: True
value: 0.07 MPa
